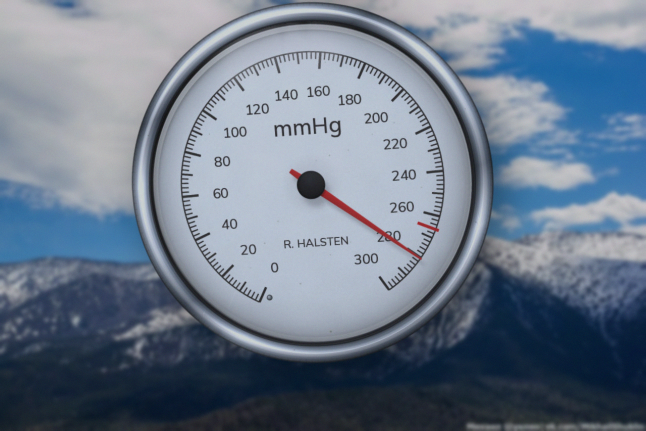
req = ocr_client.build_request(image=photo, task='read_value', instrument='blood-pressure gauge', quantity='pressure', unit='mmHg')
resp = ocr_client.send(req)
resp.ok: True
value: 280 mmHg
